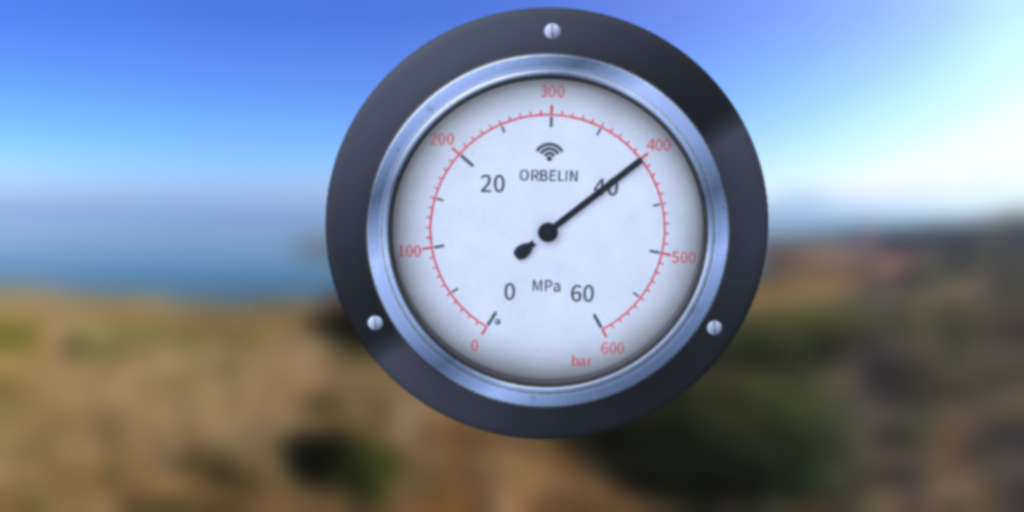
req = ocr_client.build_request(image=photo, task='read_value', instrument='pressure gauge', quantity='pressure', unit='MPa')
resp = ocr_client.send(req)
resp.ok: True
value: 40 MPa
